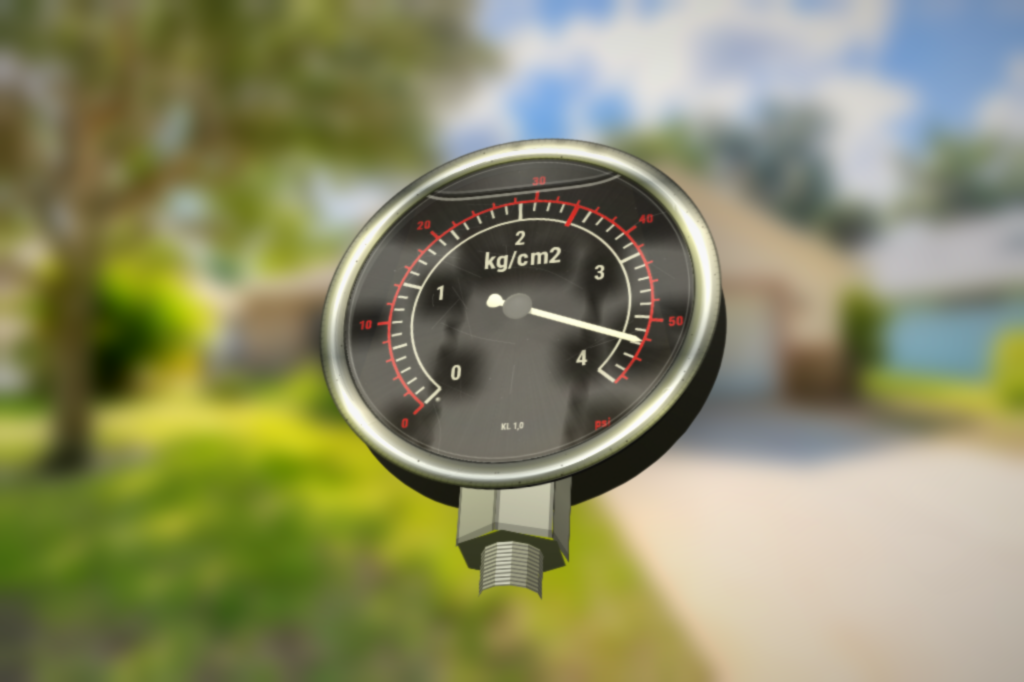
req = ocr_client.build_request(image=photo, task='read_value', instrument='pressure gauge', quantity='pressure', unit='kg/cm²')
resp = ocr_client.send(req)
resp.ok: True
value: 3.7 kg/cm²
